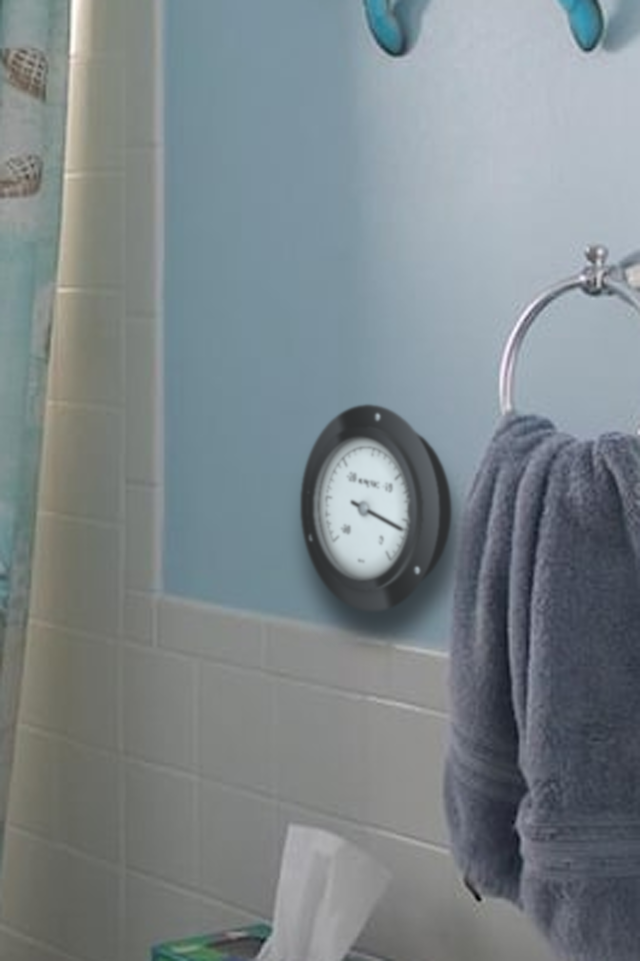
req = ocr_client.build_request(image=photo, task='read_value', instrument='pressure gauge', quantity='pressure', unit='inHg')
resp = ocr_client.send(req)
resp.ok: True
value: -4 inHg
